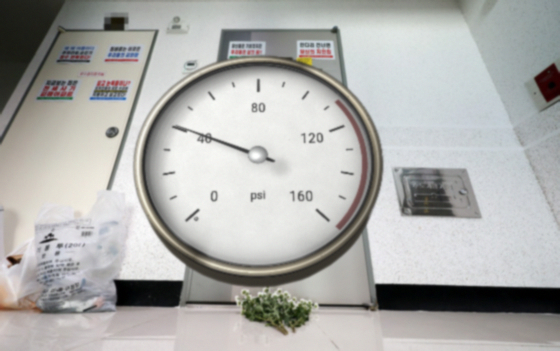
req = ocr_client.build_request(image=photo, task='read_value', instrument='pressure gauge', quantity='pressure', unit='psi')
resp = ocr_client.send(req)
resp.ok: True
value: 40 psi
